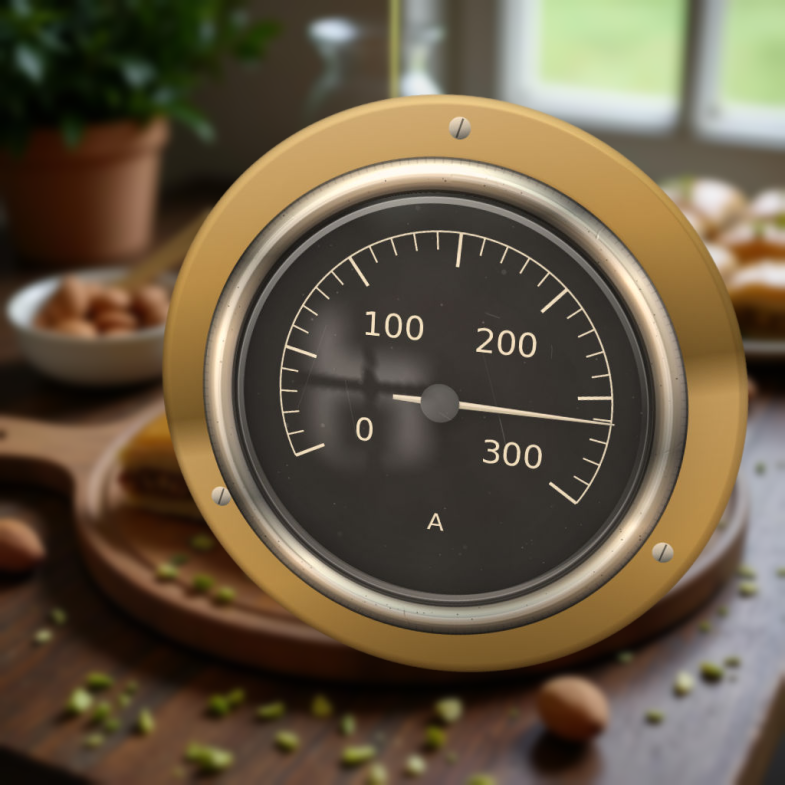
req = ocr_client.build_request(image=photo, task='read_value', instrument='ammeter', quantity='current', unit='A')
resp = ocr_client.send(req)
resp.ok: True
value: 260 A
